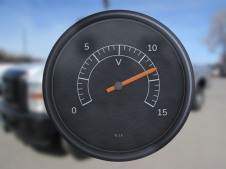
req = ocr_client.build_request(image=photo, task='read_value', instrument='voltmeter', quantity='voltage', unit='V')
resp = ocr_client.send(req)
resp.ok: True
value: 11.5 V
